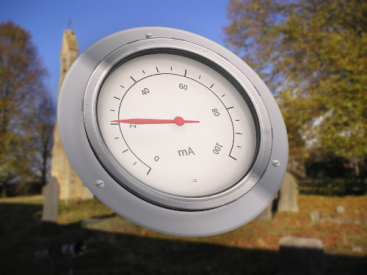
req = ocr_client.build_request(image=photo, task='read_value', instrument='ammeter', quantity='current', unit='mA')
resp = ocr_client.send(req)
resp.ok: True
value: 20 mA
